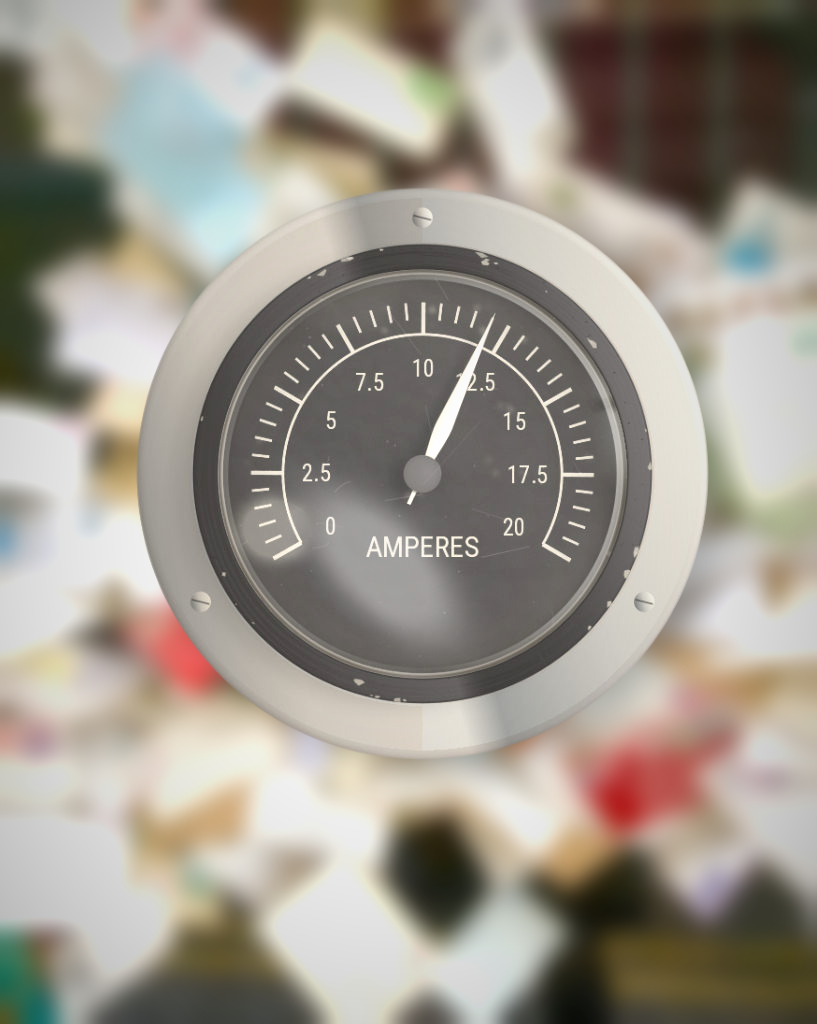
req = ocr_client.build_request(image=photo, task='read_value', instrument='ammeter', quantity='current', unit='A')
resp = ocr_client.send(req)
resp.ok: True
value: 12 A
